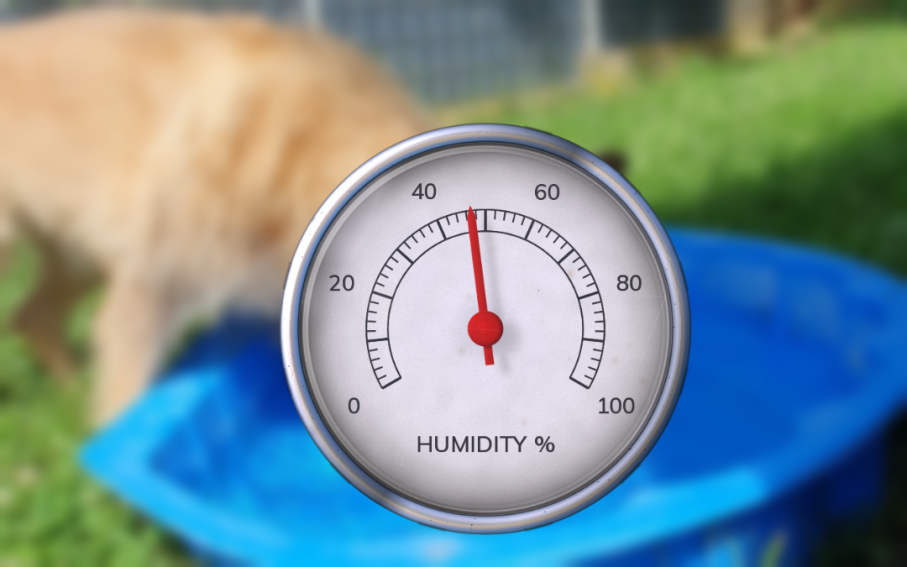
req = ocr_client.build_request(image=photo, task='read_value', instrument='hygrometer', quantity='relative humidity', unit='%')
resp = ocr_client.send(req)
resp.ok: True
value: 47 %
